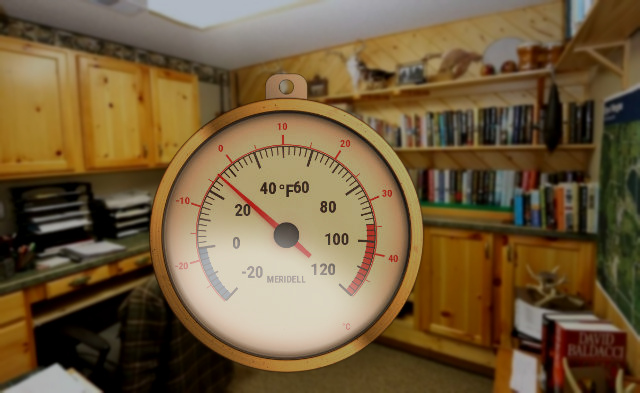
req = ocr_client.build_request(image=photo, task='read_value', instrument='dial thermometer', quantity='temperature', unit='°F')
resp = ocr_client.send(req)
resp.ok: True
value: 26 °F
